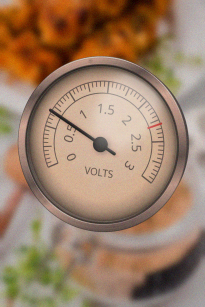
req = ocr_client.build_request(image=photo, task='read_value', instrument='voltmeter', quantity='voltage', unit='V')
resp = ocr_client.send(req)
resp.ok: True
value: 0.7 V
